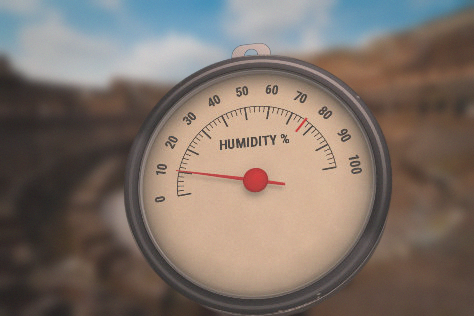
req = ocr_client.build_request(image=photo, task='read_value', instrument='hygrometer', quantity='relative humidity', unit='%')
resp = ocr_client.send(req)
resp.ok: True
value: 10 %
